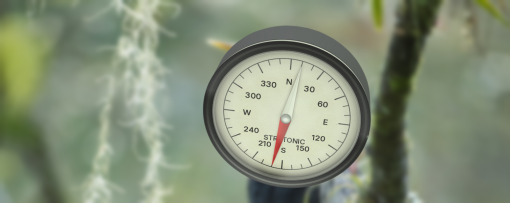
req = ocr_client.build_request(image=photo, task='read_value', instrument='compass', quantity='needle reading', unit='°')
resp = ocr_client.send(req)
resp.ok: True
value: 190 °
